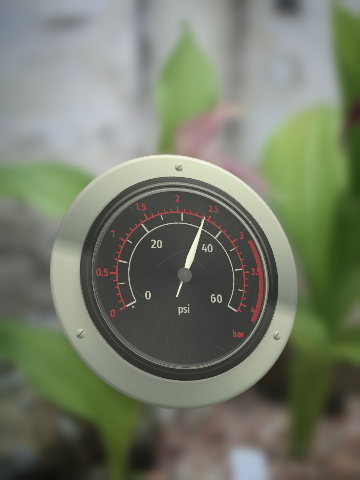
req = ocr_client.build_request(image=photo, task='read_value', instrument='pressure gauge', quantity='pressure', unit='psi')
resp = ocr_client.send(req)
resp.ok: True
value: 35 psi
